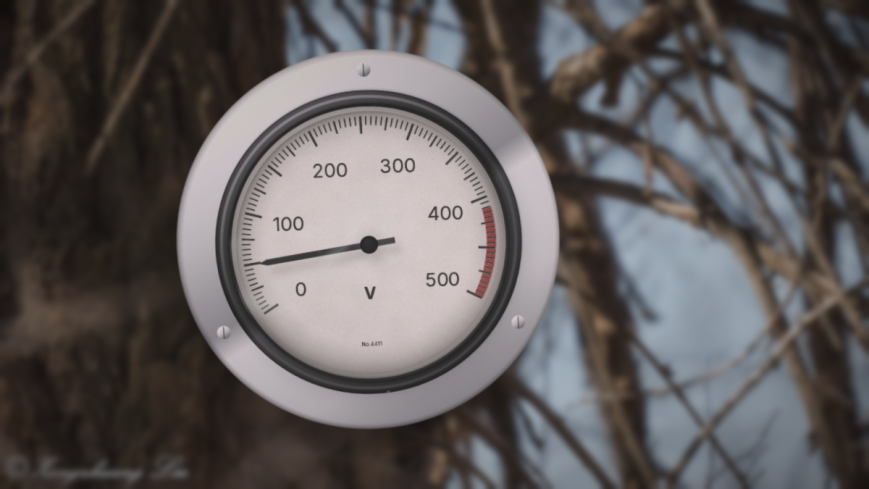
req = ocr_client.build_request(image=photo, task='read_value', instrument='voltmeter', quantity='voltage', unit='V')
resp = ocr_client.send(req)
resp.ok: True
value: 50 V
